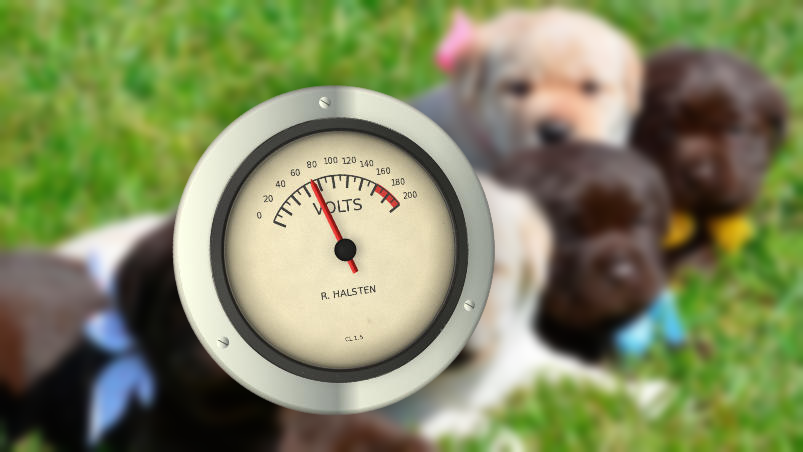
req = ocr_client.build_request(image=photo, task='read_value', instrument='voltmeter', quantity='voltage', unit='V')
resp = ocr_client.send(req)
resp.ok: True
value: 70 V
